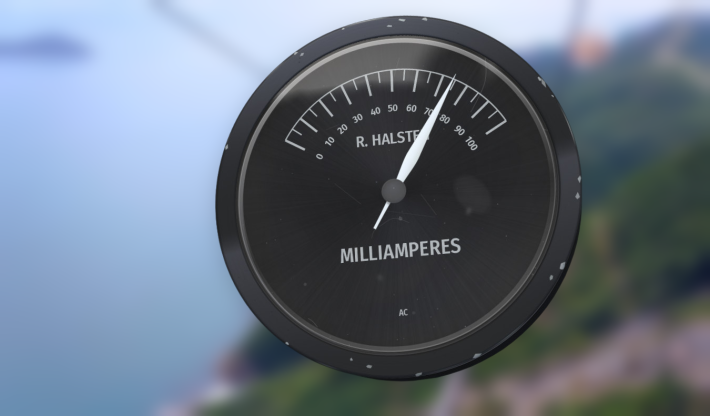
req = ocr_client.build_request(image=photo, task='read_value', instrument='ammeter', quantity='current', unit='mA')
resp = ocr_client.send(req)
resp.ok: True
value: 75 mA
